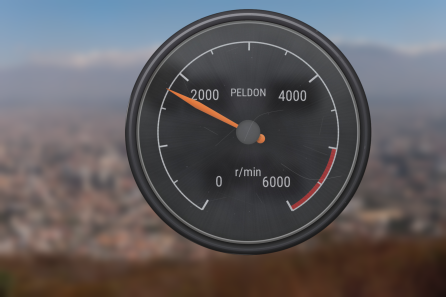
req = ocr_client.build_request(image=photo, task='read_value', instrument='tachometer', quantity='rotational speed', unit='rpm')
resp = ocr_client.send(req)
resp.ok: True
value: 1750 rpm
